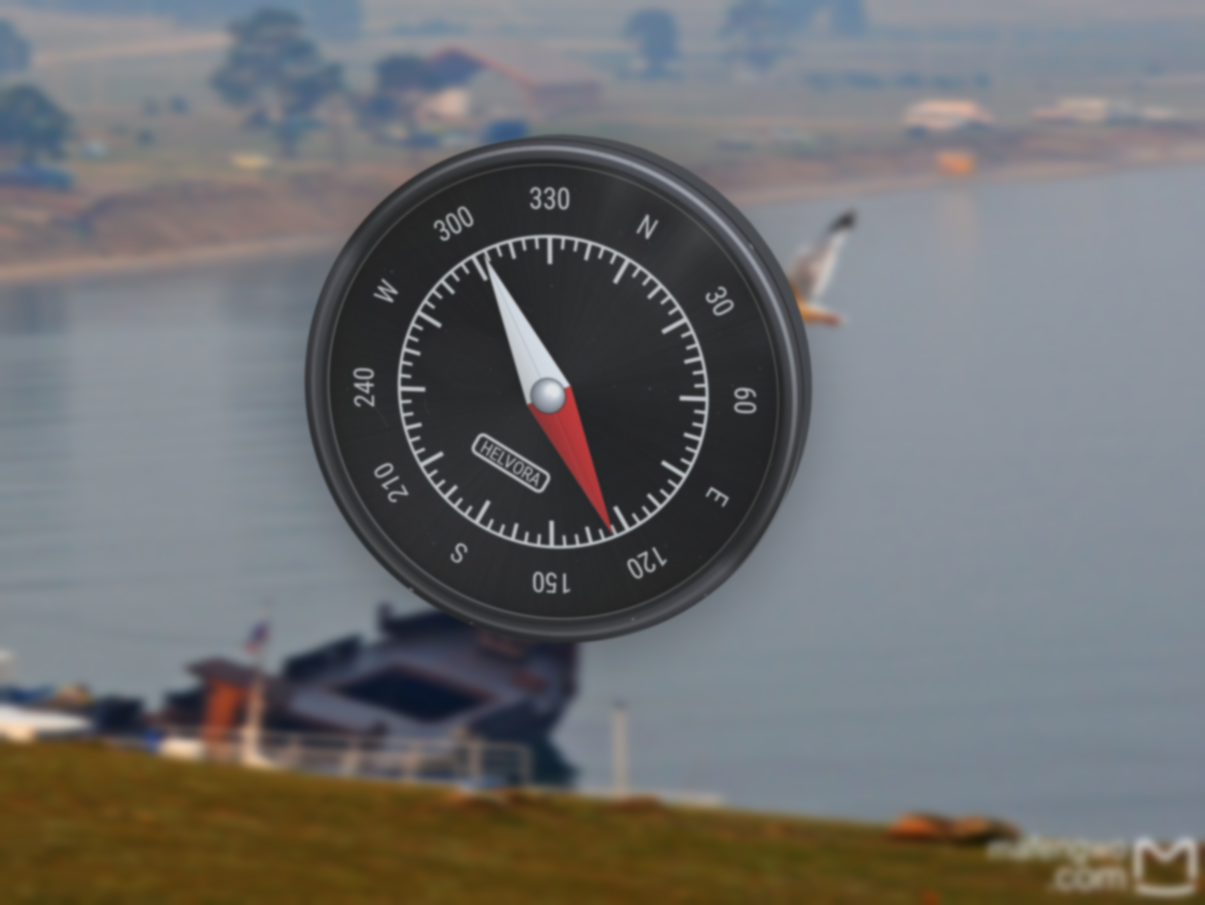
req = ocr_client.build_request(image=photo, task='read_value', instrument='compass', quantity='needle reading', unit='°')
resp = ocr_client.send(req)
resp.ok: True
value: 125 °
